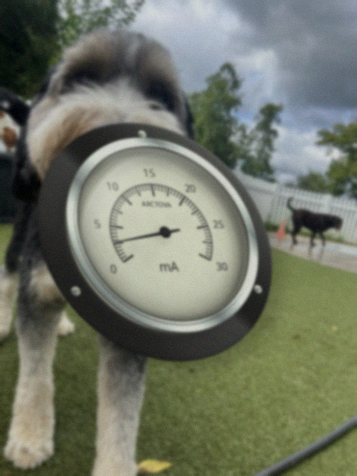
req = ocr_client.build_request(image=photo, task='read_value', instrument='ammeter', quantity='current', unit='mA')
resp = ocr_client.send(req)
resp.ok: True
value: 2.5 mA
